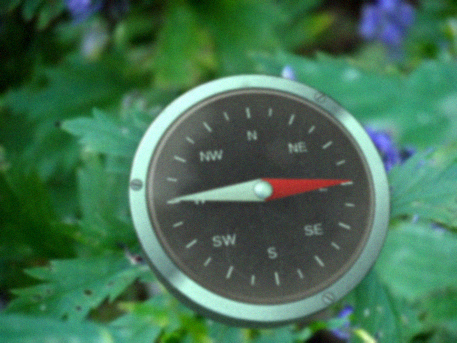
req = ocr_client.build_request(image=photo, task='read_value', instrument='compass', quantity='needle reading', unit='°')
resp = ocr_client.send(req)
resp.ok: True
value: 90 °
